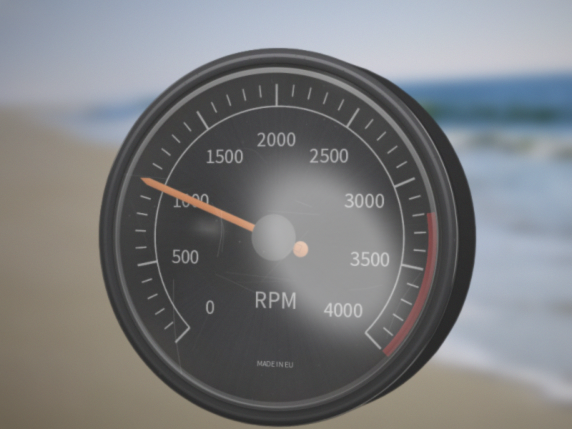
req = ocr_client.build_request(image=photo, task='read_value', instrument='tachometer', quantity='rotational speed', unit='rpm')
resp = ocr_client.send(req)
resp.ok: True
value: 1000 rpm
